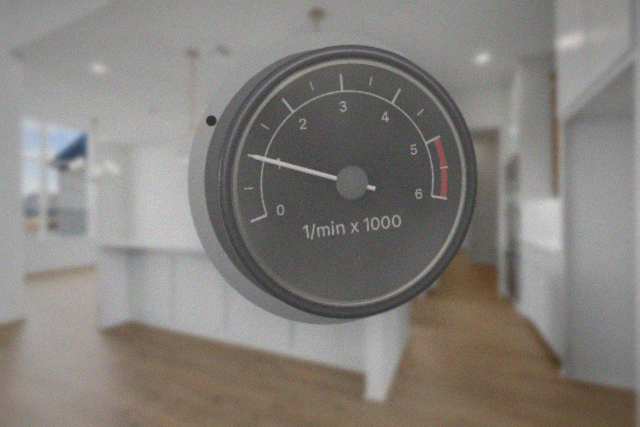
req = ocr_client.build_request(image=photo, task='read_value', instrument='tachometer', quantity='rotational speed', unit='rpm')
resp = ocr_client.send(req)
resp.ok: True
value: 1000 rpm
